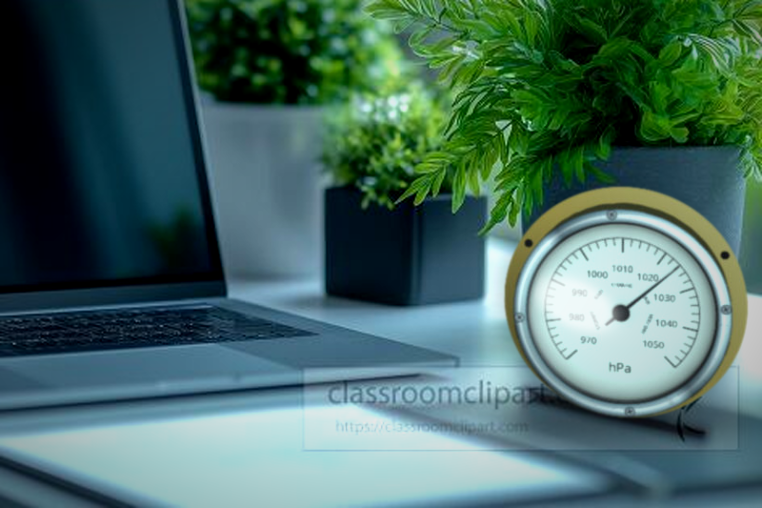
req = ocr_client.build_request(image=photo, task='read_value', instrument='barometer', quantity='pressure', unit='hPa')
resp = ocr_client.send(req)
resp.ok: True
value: 1024 hPa
